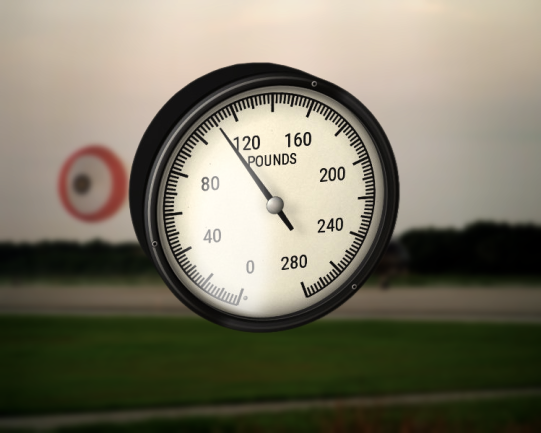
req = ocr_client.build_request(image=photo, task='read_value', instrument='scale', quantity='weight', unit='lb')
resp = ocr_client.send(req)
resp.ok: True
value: 110 lb
